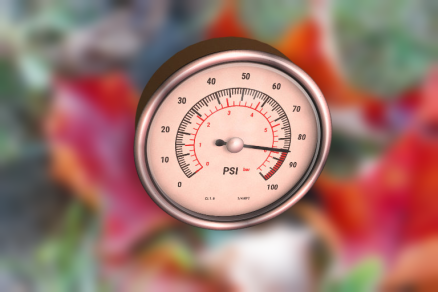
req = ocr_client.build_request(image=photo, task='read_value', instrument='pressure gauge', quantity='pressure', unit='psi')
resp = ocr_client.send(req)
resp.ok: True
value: 85 psi
